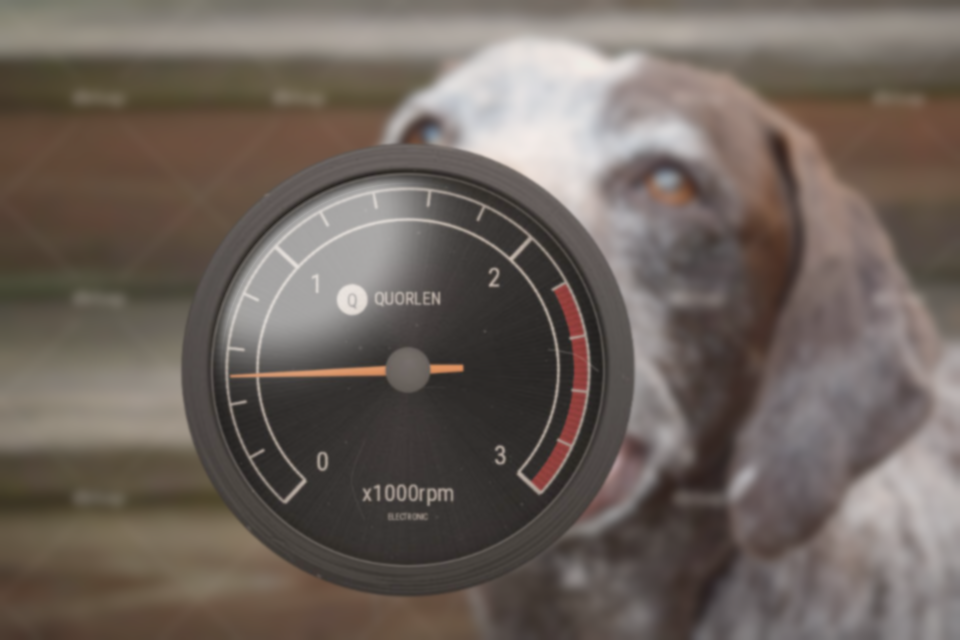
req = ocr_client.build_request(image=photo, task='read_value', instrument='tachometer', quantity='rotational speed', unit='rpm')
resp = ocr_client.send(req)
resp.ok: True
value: 500 rpm
